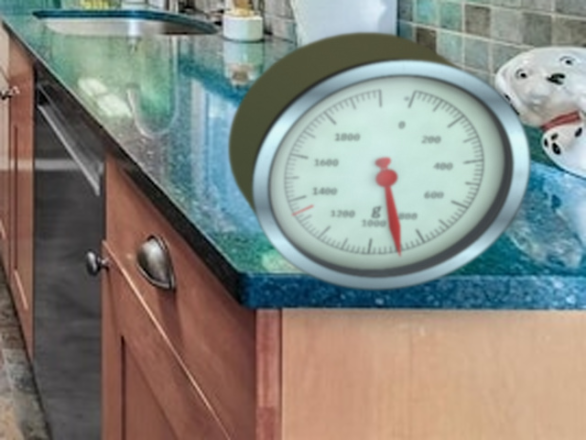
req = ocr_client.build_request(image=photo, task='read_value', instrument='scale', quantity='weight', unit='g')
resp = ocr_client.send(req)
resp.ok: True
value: 900 g
